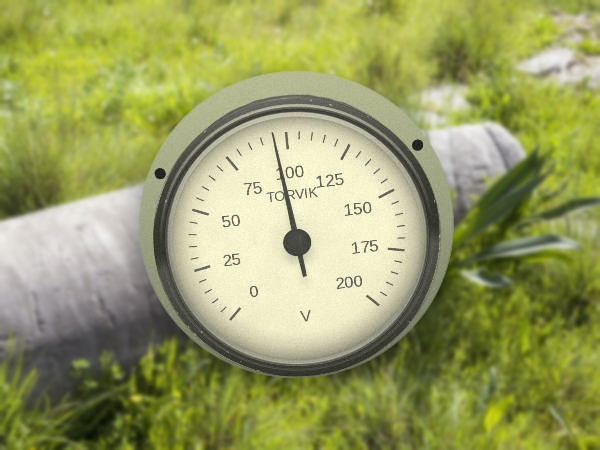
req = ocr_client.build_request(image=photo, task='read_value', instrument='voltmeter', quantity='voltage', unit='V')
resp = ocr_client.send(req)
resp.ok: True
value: 95 V
